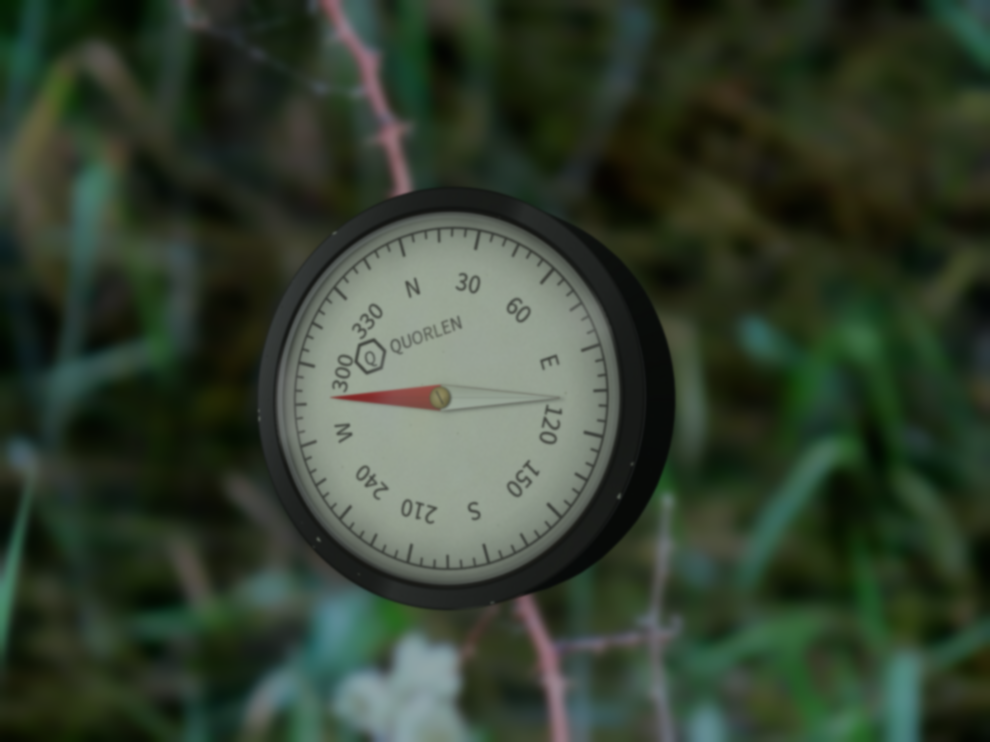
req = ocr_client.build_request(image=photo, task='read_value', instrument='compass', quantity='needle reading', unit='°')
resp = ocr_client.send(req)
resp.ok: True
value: 287.5 °
